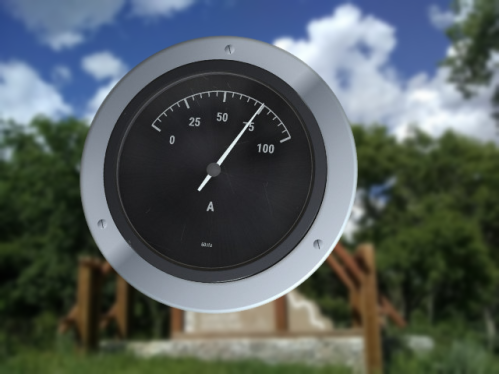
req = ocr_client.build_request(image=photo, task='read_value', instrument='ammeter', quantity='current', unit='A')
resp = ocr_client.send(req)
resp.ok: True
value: 75 A
